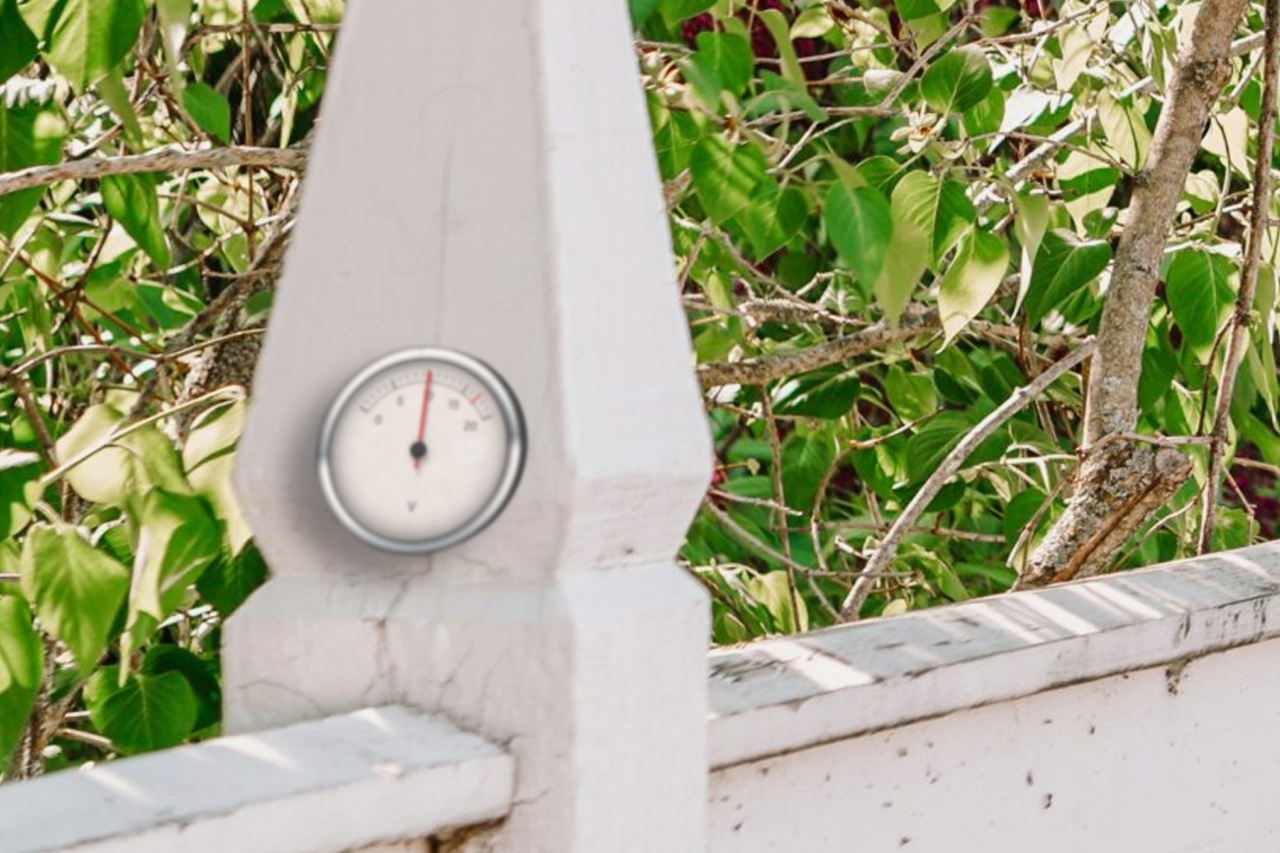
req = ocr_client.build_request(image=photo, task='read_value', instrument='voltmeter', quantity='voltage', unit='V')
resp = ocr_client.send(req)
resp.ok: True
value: 10 V
